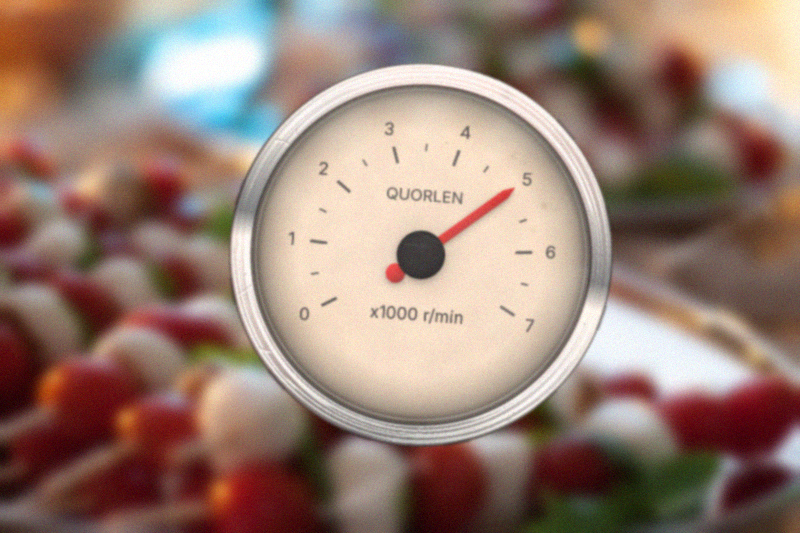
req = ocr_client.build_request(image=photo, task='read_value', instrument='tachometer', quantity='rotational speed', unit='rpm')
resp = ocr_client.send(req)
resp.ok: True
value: 5000 rpm
